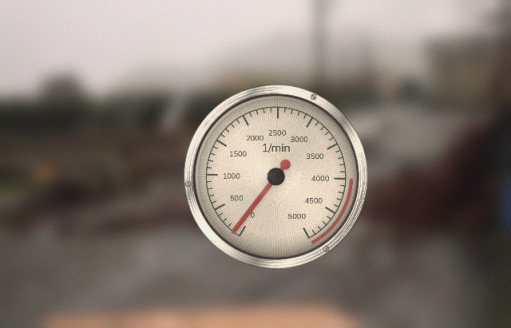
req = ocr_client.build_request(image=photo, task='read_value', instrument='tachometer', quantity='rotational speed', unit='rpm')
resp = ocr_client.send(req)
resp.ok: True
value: 100 rpm
